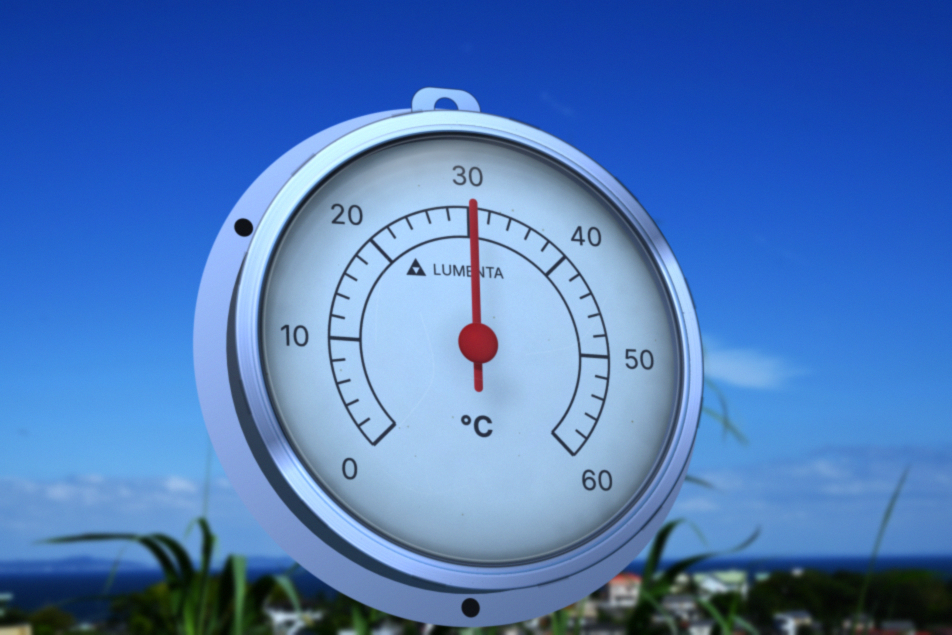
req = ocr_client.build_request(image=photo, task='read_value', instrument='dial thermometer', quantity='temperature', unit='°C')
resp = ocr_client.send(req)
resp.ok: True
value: 30 °C
